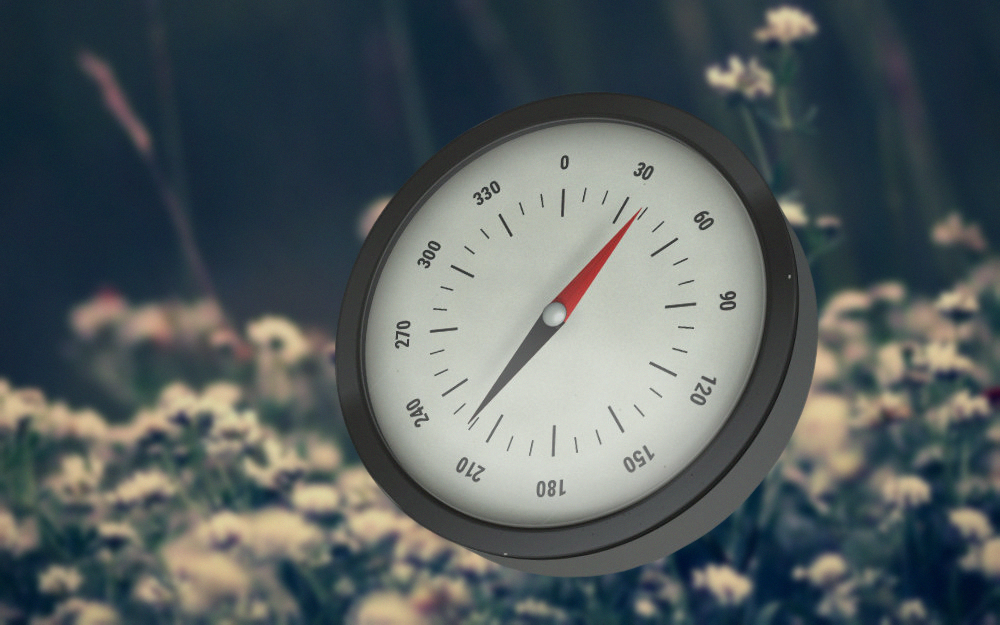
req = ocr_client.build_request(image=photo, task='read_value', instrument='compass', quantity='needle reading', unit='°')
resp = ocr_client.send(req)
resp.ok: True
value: 40 °
